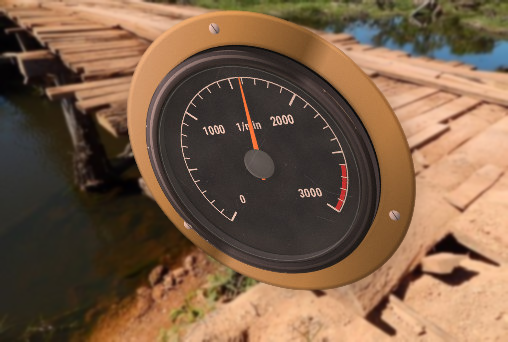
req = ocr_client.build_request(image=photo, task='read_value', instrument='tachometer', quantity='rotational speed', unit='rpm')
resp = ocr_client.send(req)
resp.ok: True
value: 1600 rpm
